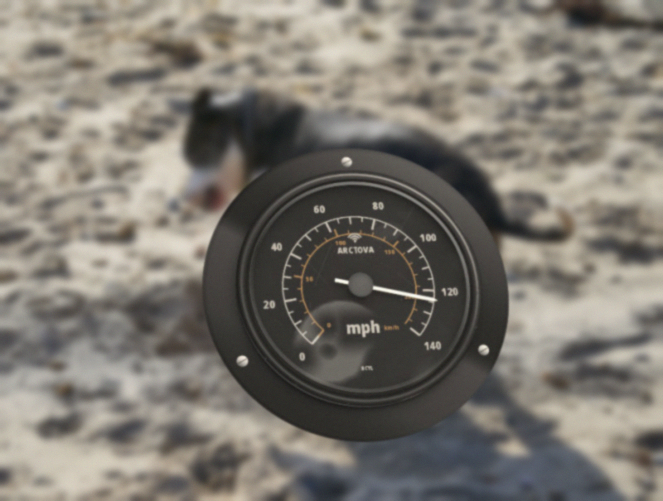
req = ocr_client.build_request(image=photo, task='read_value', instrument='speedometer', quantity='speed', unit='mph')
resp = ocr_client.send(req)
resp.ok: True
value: 125 mph
